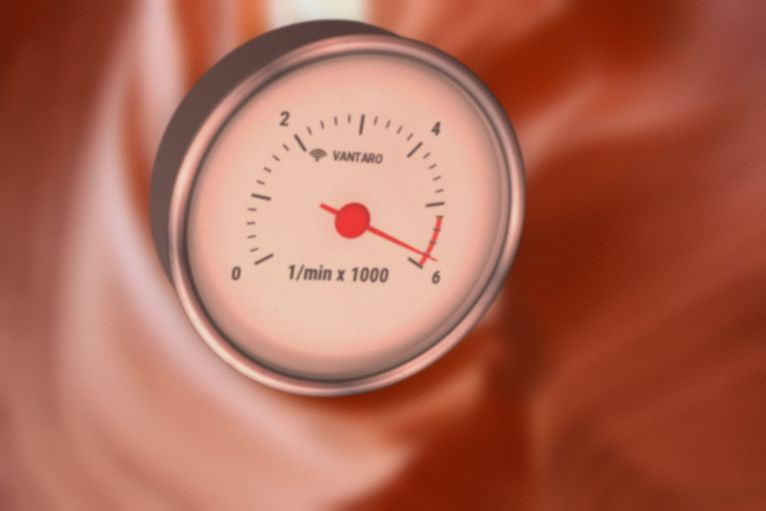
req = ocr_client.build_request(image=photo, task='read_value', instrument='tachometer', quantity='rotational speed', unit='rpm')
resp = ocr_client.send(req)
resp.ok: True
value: 5800 rpm
